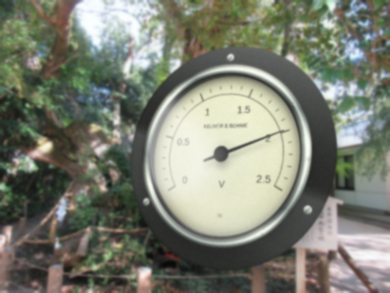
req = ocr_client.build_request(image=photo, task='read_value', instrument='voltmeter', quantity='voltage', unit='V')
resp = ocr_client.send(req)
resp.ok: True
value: 2 V
